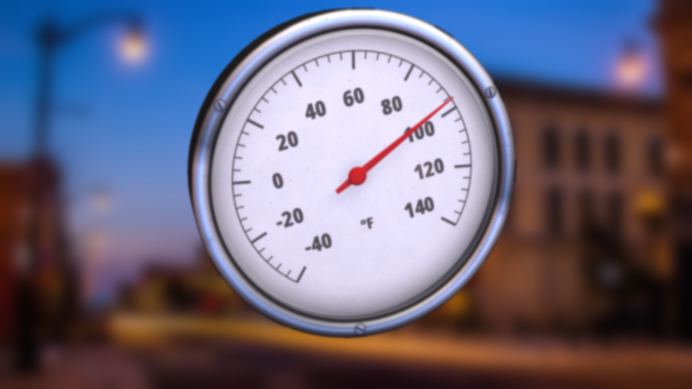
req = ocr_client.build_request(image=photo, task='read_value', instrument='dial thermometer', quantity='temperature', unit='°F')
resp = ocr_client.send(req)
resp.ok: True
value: 96 °F
